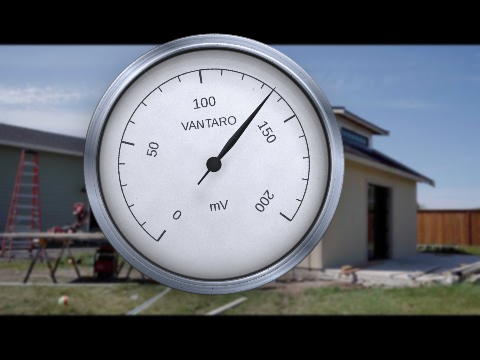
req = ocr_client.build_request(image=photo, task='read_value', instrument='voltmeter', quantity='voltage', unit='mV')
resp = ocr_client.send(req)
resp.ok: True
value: 135 mV
